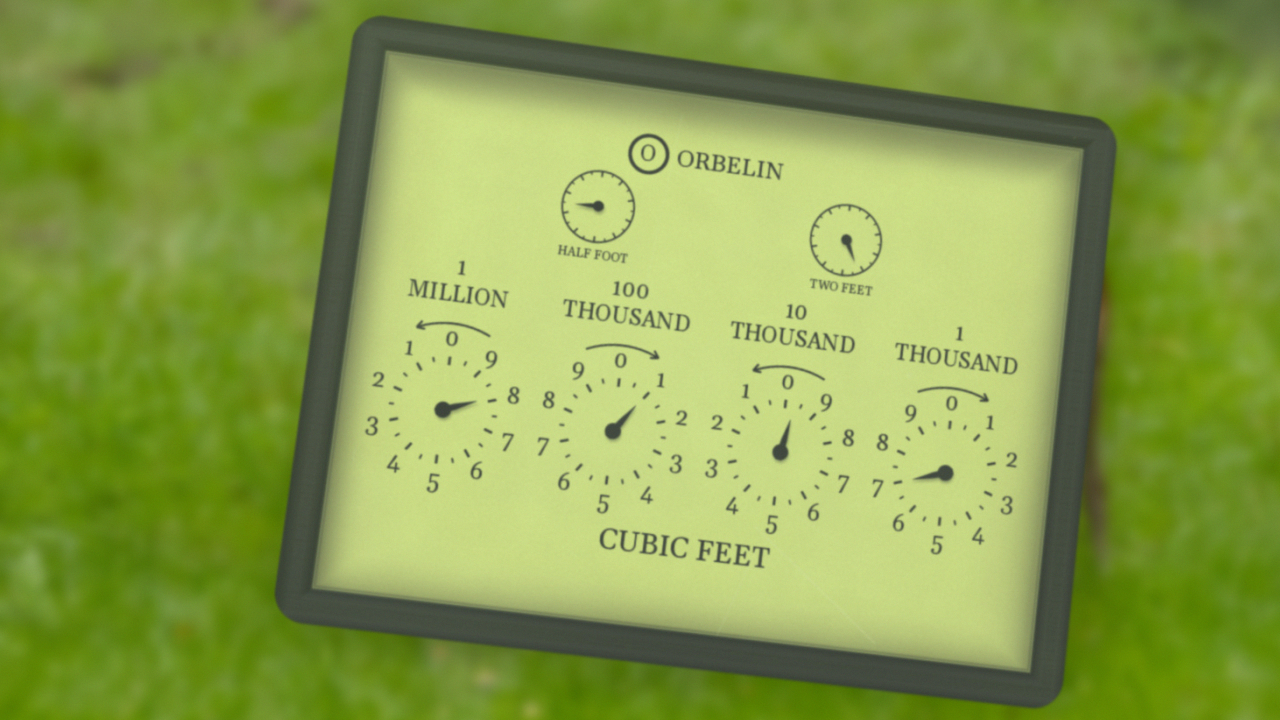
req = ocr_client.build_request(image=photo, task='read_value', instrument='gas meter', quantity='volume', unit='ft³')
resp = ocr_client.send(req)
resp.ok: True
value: 809700 ft³
